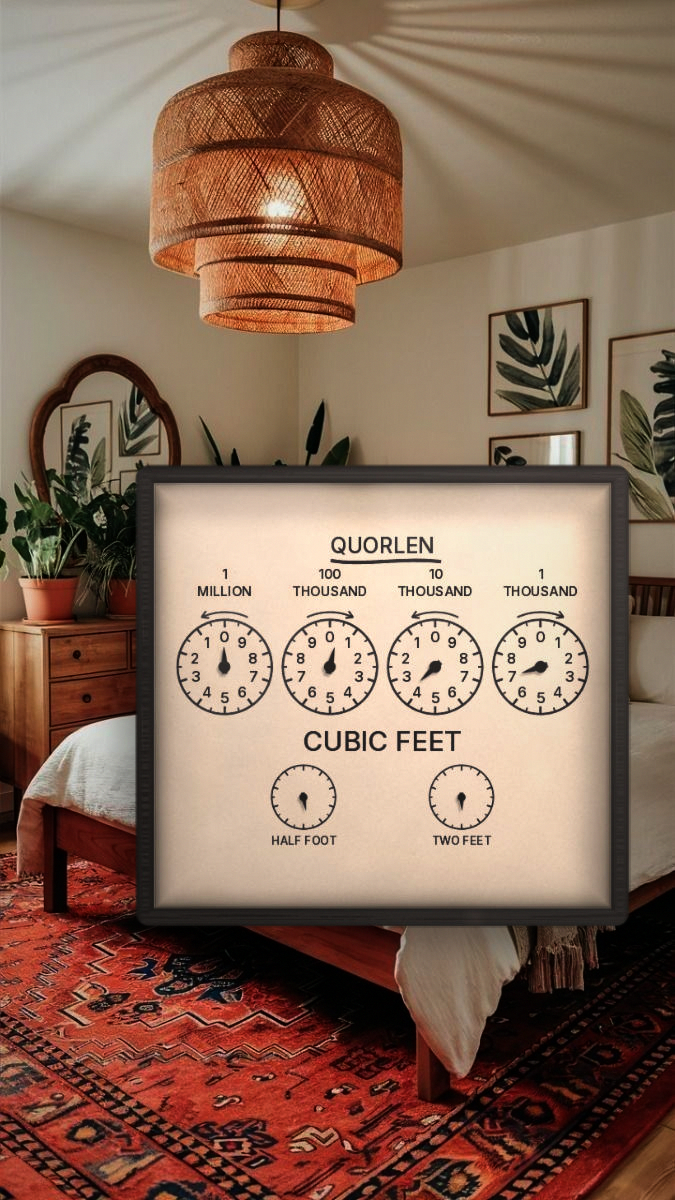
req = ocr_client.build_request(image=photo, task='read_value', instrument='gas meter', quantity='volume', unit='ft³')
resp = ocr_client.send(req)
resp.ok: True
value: 3700 ft³
